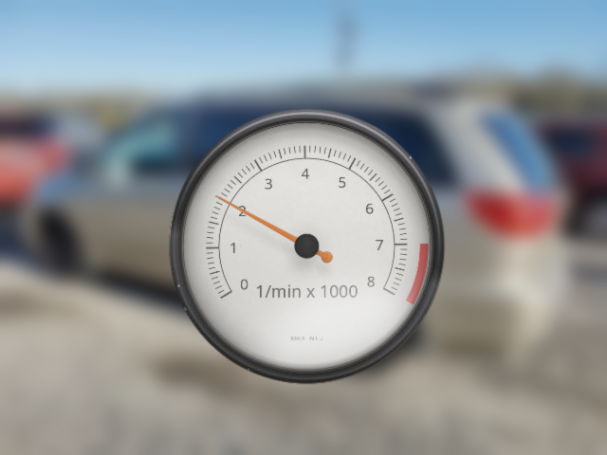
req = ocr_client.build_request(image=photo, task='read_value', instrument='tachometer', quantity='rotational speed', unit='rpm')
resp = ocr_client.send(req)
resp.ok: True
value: 2000 rpm
